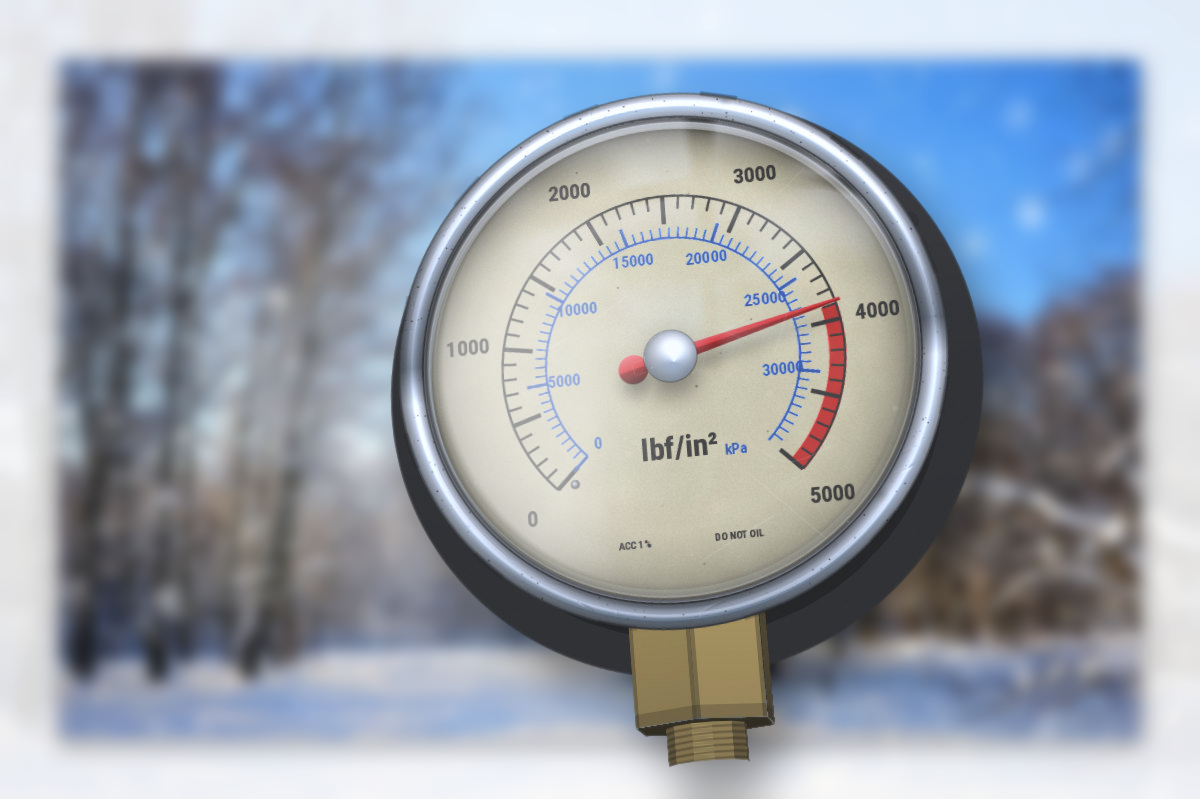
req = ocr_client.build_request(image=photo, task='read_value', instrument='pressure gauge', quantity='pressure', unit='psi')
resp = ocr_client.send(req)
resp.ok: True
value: 3900 psi
